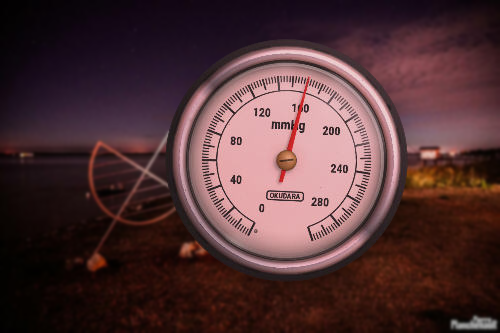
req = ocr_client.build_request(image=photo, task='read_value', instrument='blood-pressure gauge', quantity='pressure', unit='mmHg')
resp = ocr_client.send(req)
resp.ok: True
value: 160 mmHg
